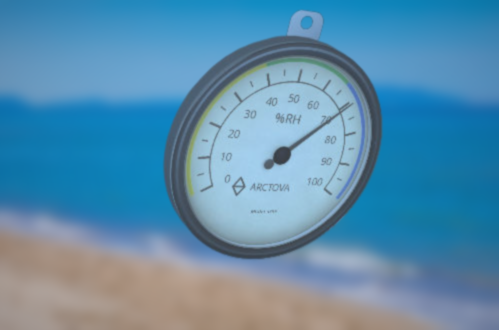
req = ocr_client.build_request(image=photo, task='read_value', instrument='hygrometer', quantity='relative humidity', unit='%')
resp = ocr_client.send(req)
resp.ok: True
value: 70 %
